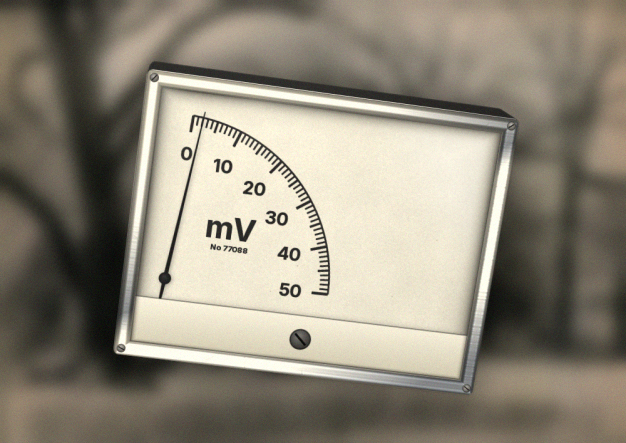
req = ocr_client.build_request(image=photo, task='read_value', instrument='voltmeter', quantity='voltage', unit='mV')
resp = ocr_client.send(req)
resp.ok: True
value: 2 mV
